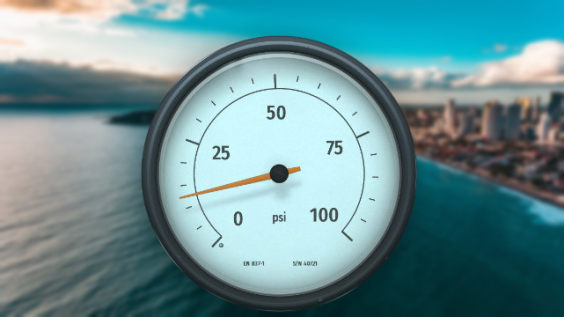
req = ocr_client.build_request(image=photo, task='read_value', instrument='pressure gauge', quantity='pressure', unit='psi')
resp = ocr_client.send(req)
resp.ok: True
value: 12.5 psi
